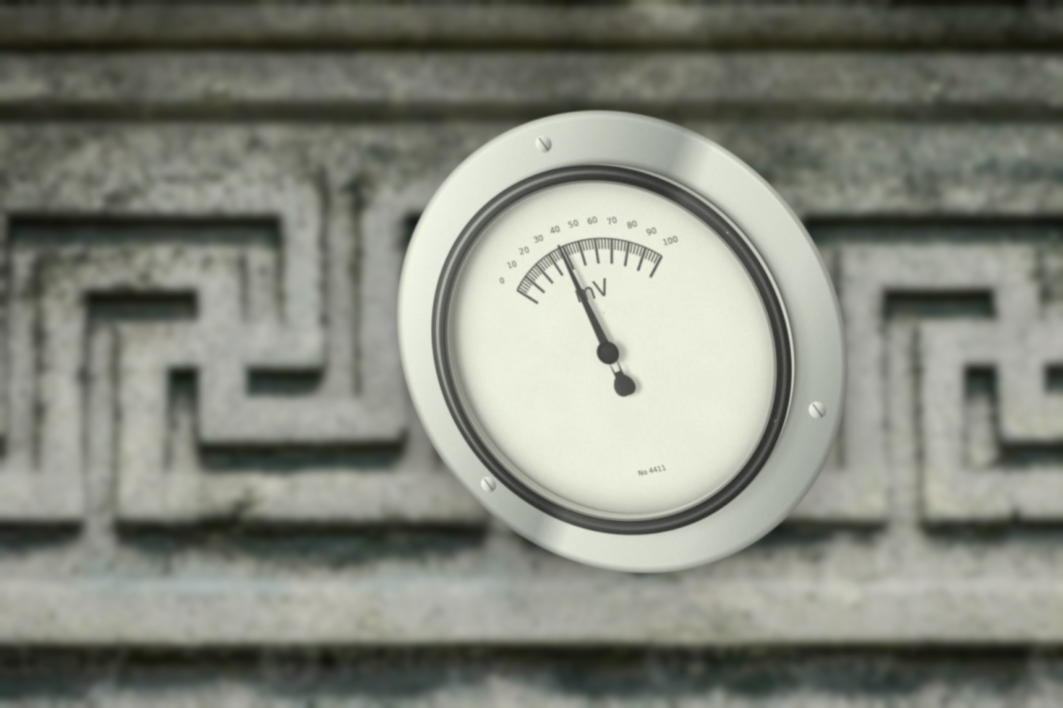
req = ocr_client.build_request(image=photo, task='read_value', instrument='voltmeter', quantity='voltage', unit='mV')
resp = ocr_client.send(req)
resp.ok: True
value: 40 mV
